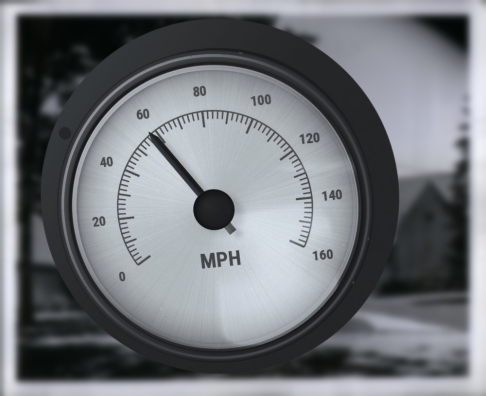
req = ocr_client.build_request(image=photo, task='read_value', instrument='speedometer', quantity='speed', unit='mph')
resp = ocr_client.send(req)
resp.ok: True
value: 58 mph
